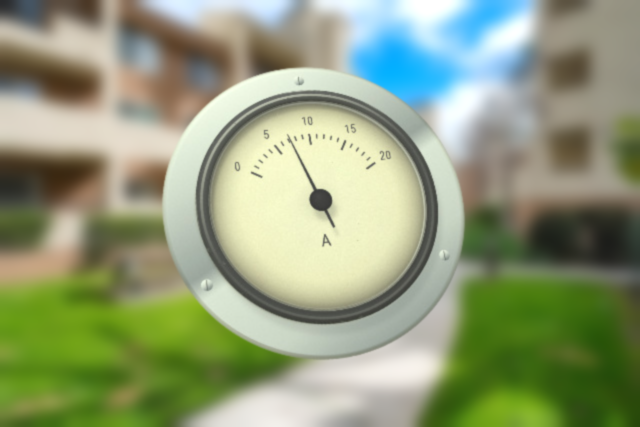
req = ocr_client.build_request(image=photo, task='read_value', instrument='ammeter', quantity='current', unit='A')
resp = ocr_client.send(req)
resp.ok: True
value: 7 A
